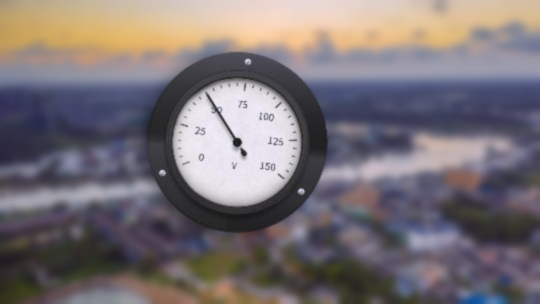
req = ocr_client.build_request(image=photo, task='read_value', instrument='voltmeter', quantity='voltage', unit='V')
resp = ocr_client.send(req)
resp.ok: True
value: 50 V
